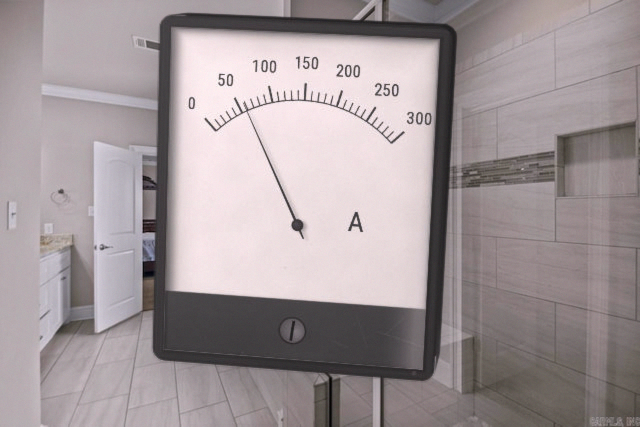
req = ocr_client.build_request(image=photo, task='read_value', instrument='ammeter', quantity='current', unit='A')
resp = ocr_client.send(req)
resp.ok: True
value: 60 A
